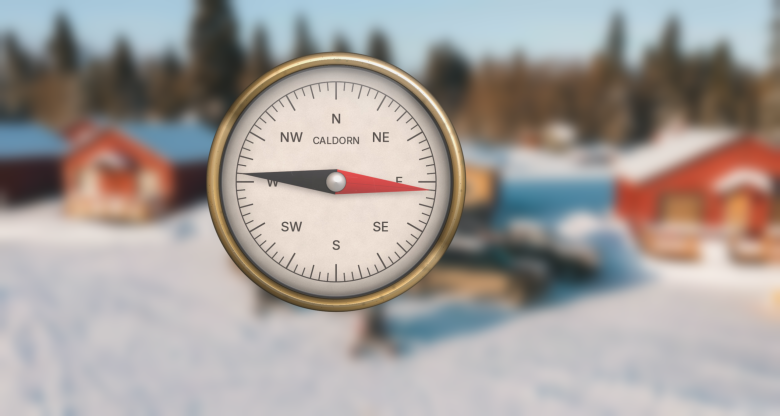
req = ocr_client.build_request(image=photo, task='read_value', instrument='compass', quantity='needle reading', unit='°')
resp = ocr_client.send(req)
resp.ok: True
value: 95 °
